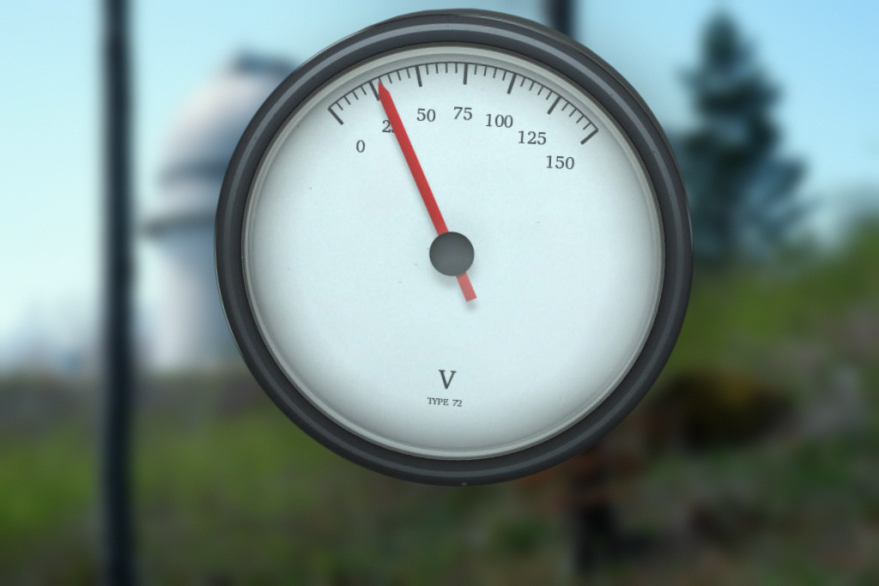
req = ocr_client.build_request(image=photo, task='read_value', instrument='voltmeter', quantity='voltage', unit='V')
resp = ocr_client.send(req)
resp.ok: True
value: 30 V
